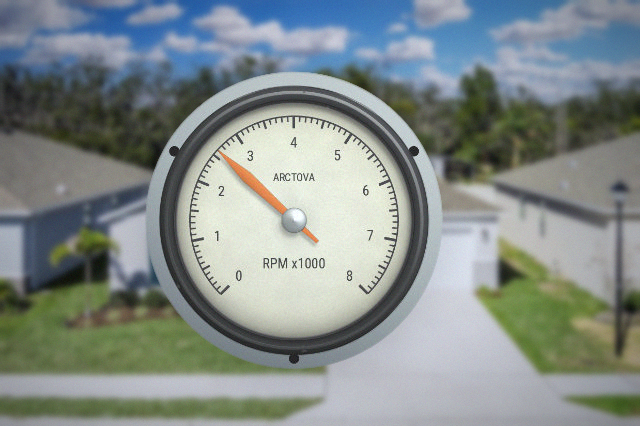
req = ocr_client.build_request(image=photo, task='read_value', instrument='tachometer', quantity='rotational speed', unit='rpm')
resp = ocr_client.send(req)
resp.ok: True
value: 2600 rpm
